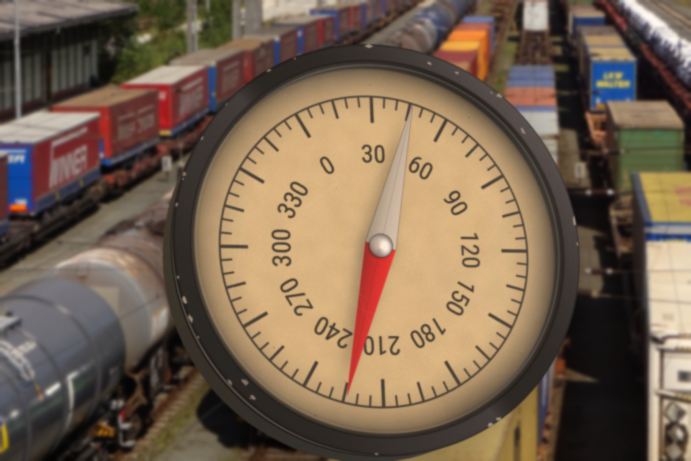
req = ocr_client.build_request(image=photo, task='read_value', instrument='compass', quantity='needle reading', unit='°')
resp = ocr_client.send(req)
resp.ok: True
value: 225 °
